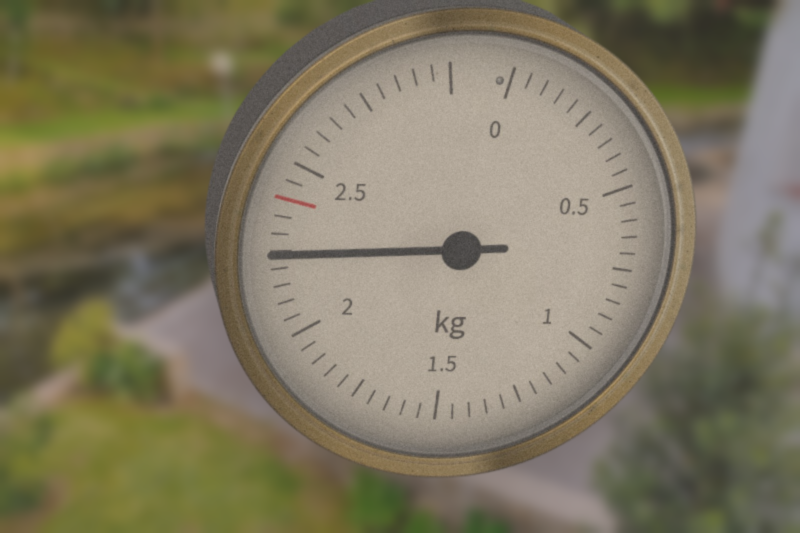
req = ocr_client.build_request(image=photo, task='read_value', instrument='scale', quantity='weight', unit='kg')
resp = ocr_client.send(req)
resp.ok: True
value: 2.25 kg
